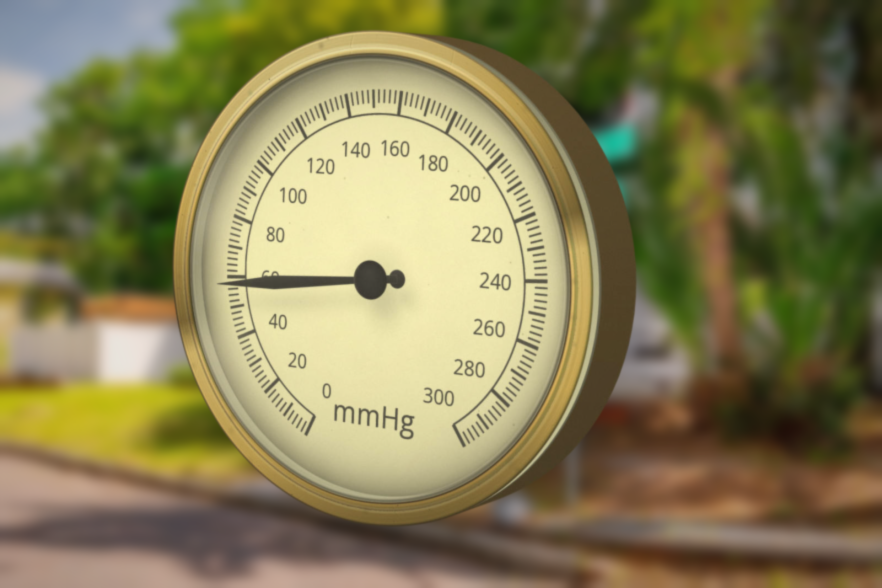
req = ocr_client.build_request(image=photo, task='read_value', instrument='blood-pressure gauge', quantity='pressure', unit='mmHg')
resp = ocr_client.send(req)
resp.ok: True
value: 58 mmHg
